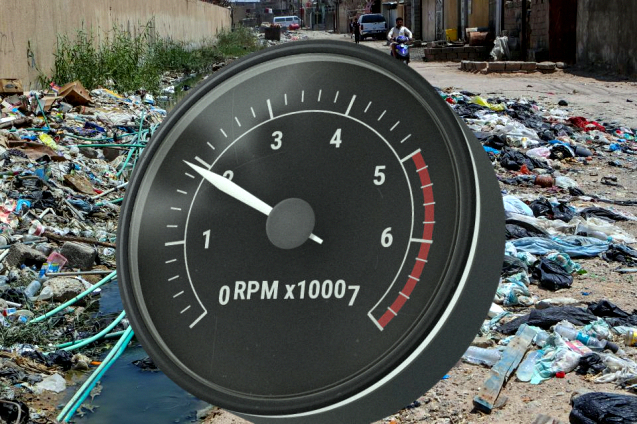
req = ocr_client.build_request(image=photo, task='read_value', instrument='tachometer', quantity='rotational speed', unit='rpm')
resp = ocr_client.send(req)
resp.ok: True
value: 1900 rpm
